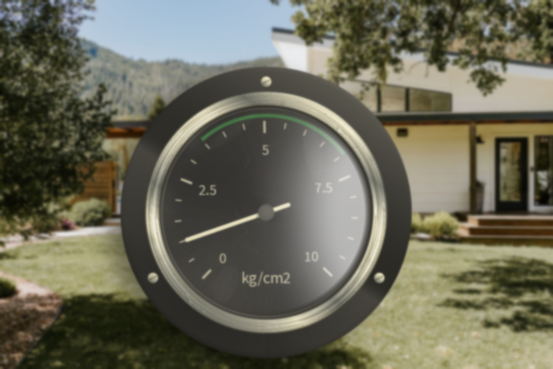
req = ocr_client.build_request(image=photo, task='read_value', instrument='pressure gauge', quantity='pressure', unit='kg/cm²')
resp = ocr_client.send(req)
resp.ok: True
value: 1 kg/cm²
